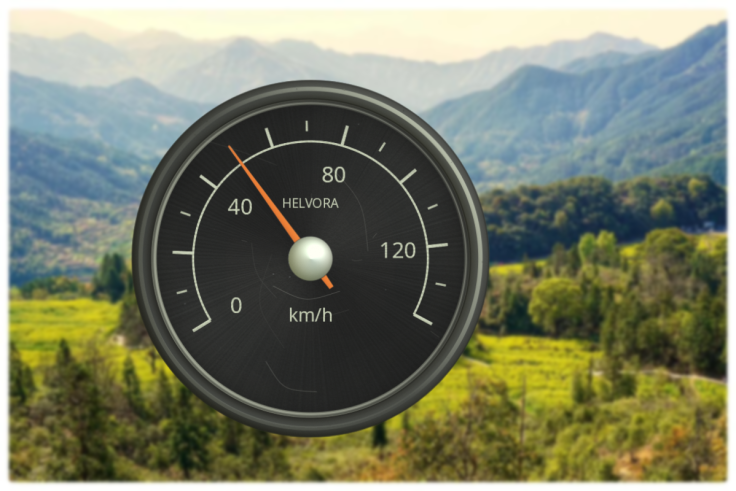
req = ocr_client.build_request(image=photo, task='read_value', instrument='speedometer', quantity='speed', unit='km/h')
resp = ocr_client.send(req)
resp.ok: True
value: 50 km/h
